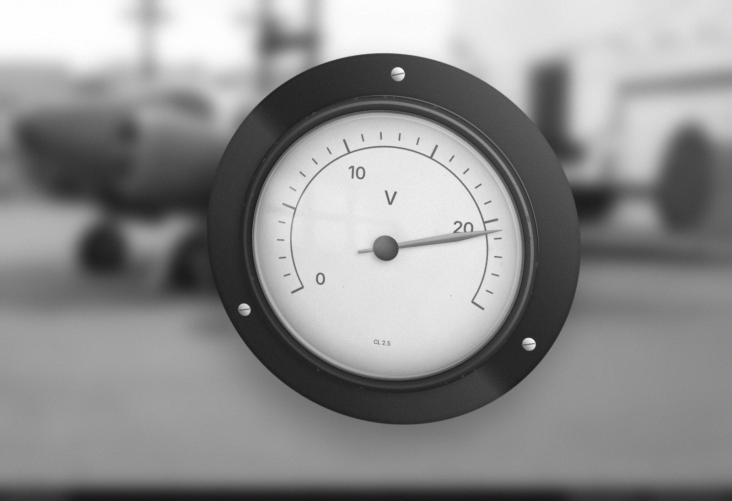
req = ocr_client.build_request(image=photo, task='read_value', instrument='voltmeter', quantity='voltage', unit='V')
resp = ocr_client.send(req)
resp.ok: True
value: 20.5 V
